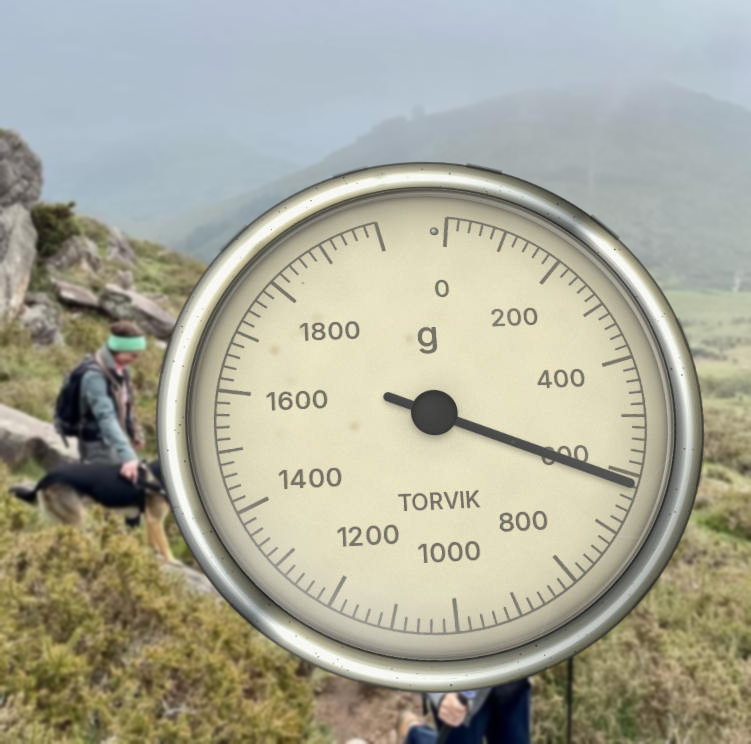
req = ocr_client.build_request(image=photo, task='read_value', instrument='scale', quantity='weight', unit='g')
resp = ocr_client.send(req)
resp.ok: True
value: 620 g
